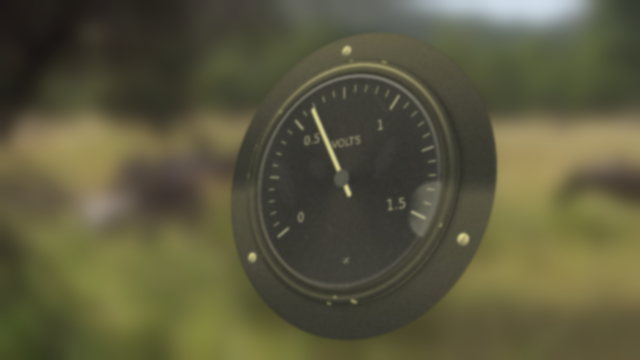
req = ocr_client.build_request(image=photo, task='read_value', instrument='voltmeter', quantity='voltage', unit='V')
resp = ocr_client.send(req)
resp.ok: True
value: 0.6 V
